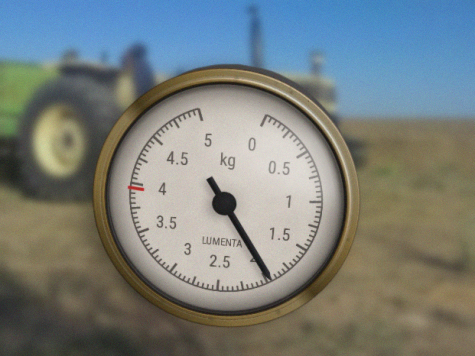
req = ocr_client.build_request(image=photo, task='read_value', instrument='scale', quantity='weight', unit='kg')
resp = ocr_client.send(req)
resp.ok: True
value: 1.95 kg
